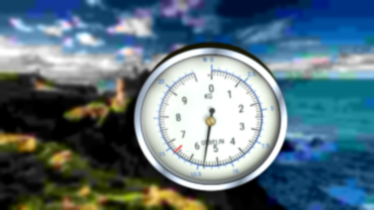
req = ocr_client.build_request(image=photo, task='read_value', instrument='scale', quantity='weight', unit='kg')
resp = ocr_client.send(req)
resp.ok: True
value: 5.5 kg
